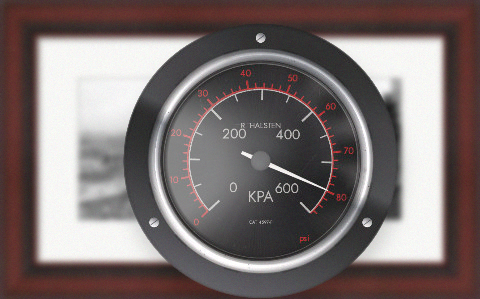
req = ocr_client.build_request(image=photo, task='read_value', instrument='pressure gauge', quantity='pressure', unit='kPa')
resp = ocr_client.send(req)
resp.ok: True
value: 550 kPa
